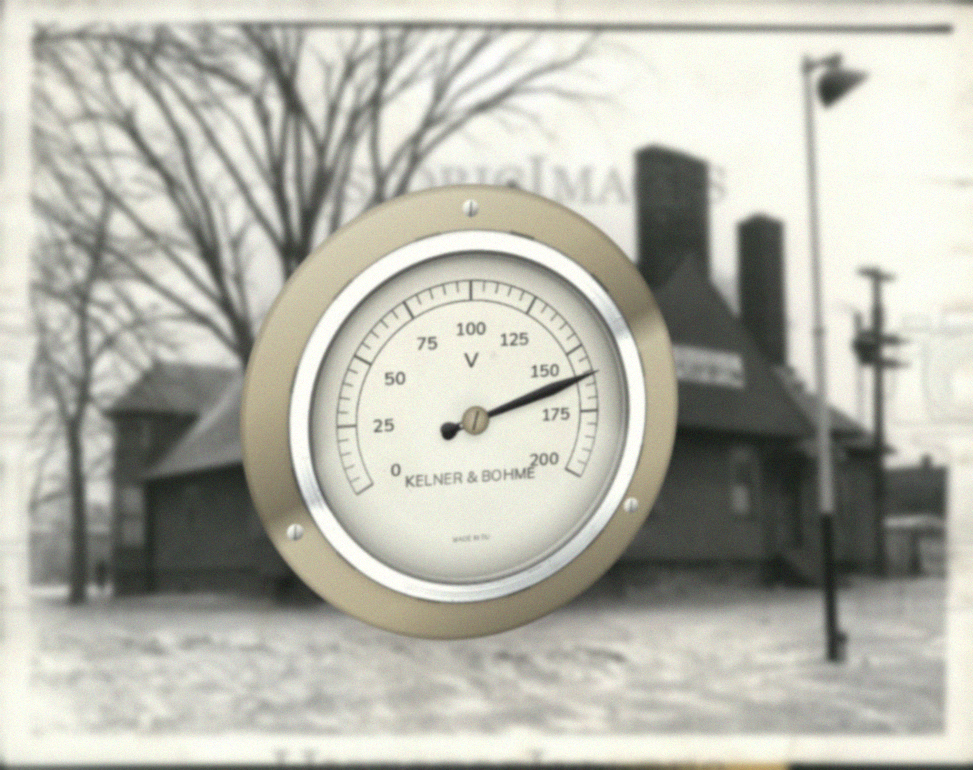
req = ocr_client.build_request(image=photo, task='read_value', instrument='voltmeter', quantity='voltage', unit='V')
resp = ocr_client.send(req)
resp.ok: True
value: 160 V
